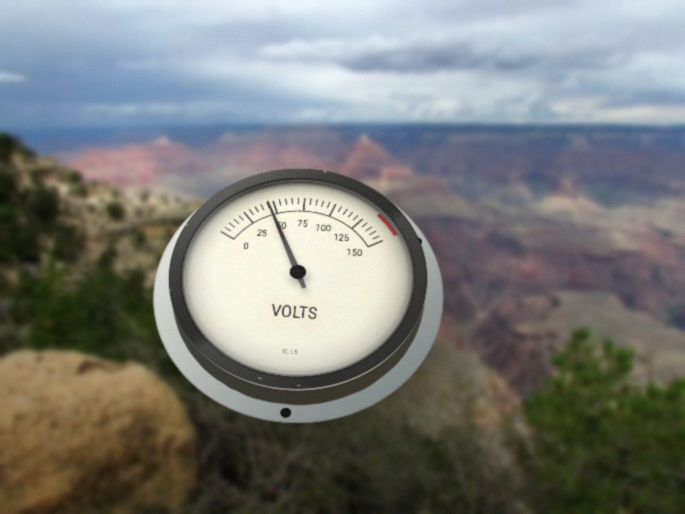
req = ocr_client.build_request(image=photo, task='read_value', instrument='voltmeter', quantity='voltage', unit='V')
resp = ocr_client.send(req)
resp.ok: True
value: 45 V
